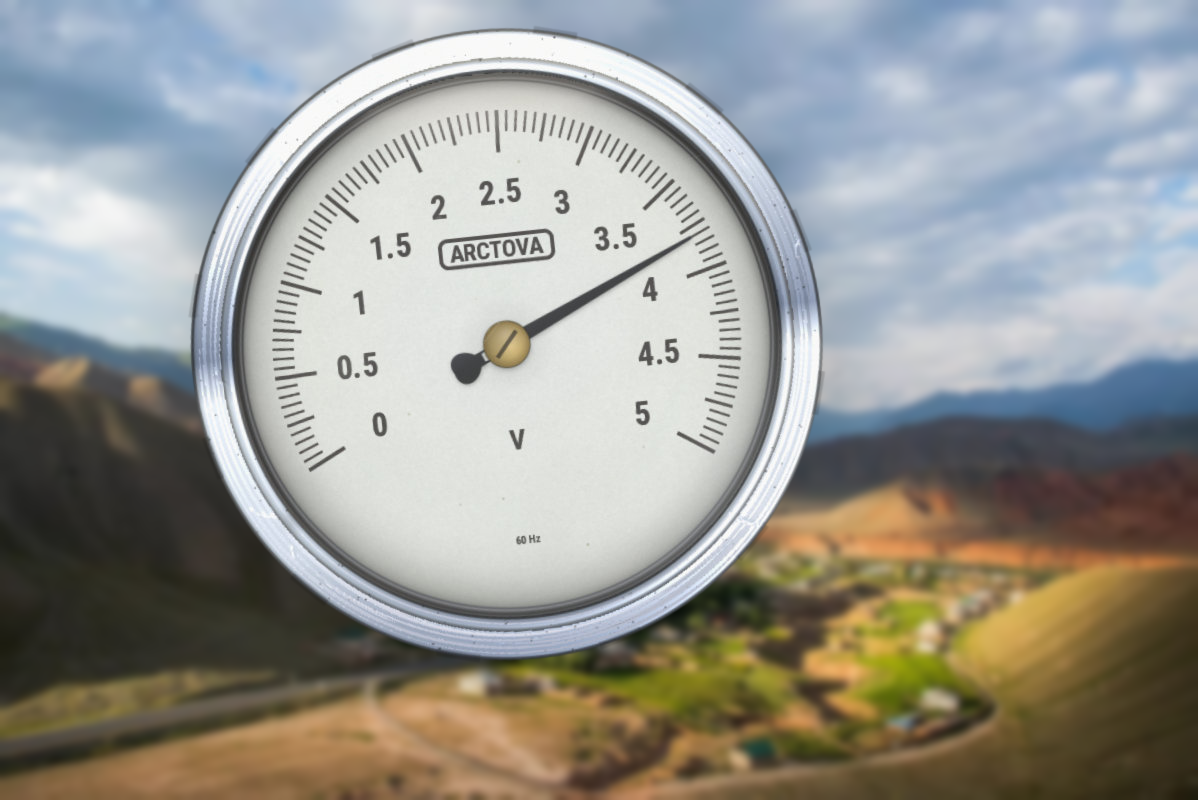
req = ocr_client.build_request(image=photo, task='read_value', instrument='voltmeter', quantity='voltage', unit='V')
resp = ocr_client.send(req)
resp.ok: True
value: 3.8 V
